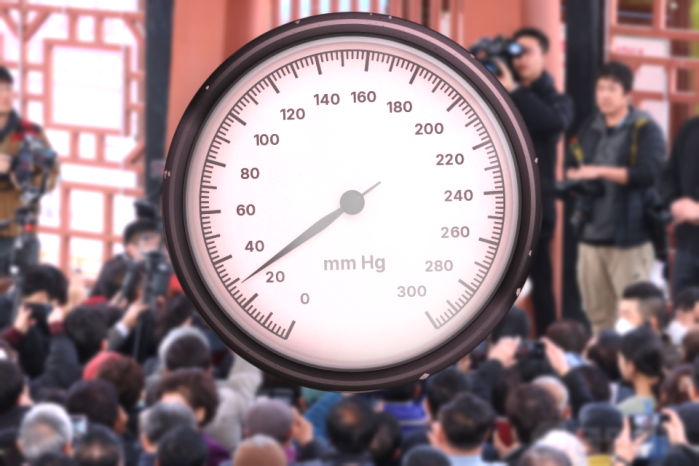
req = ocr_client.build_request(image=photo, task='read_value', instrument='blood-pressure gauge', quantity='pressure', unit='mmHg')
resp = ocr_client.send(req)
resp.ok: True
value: 28 mmHg
